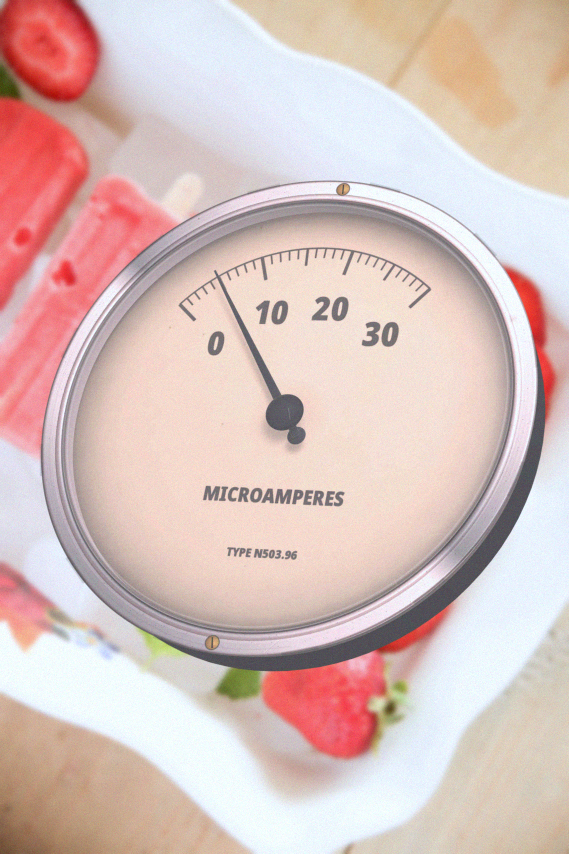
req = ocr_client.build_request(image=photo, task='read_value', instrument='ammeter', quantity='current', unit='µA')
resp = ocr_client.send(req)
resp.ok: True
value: 5 µA
